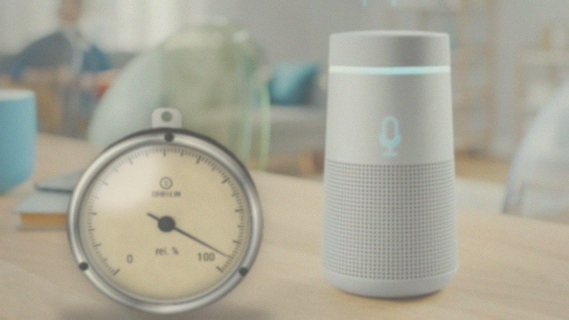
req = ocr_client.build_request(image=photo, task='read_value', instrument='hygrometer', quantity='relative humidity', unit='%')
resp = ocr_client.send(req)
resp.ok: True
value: 95 %
